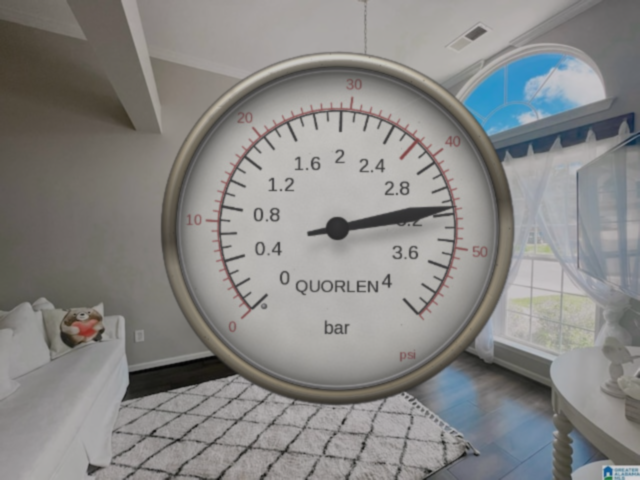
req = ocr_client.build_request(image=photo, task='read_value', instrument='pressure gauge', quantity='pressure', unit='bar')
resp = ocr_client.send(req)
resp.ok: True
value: 3.15 bar
